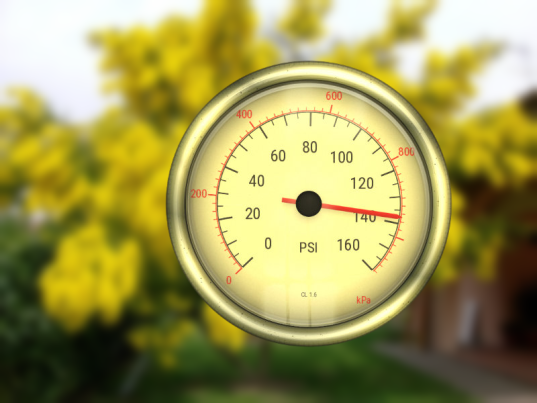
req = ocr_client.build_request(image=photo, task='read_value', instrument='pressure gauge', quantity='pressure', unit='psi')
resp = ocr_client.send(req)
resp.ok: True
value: 137.5 psi
